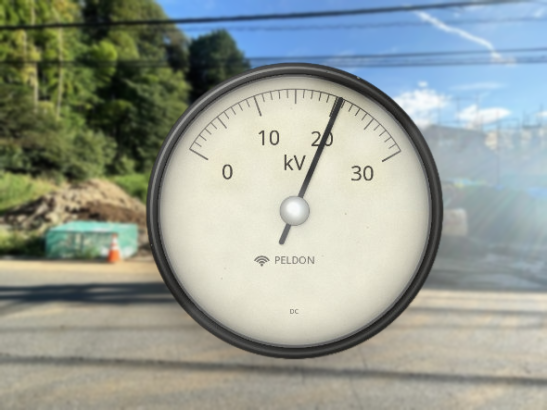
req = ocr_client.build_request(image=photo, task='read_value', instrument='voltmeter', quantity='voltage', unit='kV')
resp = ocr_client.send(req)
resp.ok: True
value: 20.5 kV
